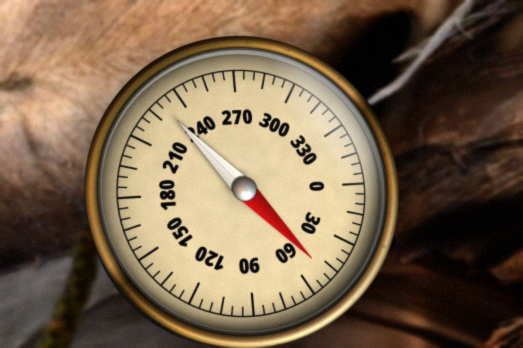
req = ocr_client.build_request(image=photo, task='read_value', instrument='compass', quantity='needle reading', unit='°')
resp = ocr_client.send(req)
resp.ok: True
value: 50 °
